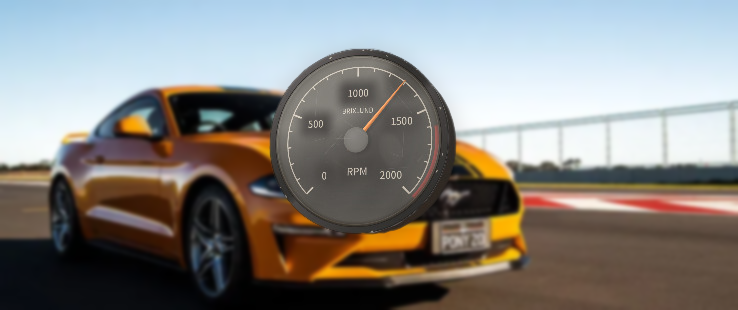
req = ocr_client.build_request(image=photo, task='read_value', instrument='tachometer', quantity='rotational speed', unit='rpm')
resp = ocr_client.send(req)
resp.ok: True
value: 1300 rpm
